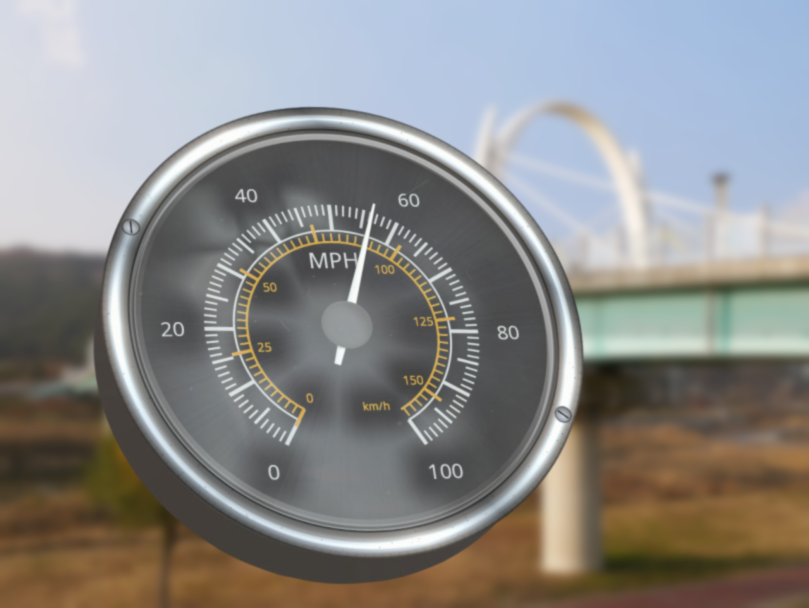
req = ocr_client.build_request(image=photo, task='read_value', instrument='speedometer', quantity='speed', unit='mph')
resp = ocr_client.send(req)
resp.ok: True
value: 56 mph
